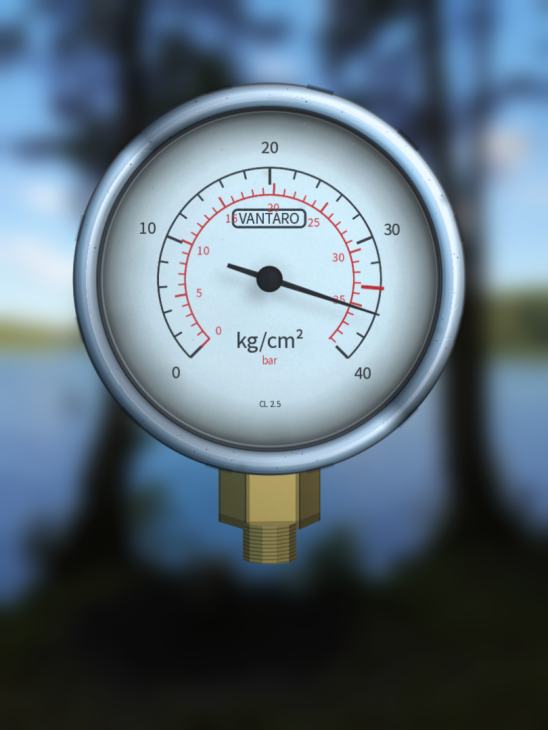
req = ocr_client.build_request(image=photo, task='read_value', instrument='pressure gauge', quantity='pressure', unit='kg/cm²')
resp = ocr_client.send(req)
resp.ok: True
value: 36 kg/cm²
